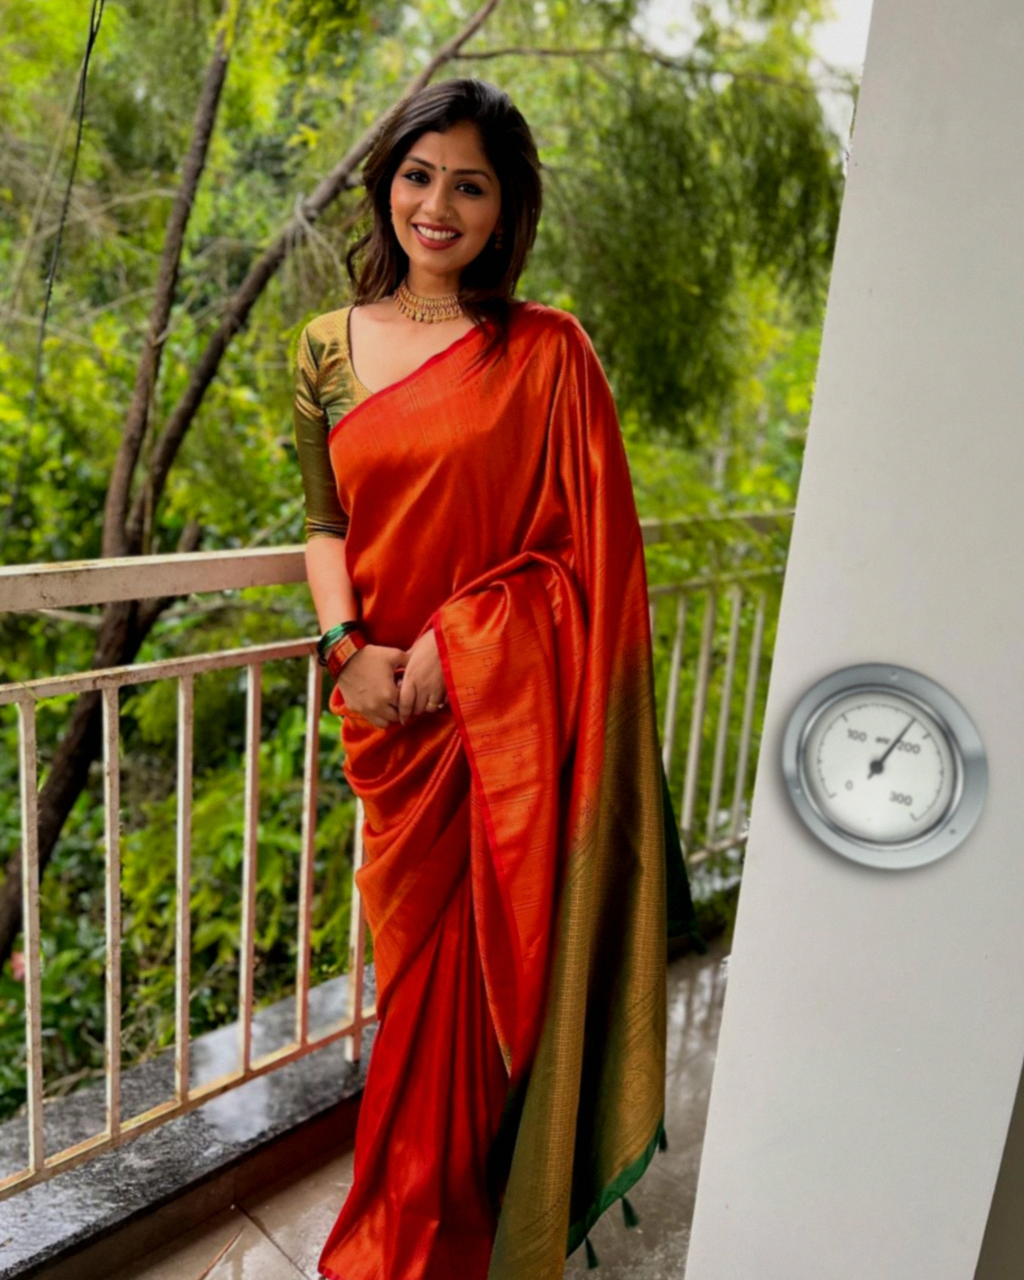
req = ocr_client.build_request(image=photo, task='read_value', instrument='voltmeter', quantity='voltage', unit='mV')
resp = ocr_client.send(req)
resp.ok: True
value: 180 mV
